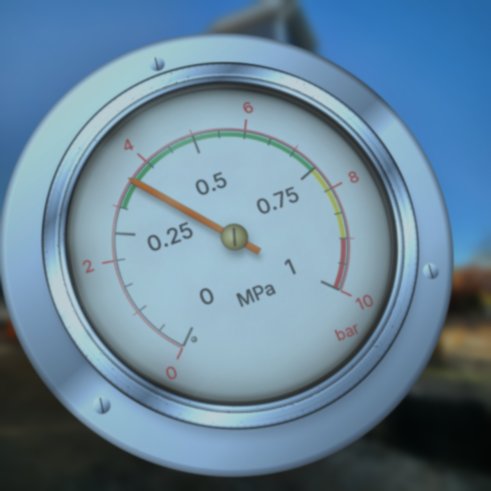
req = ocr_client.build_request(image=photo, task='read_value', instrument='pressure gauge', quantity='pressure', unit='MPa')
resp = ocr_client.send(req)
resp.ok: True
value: 0.35 MPa
